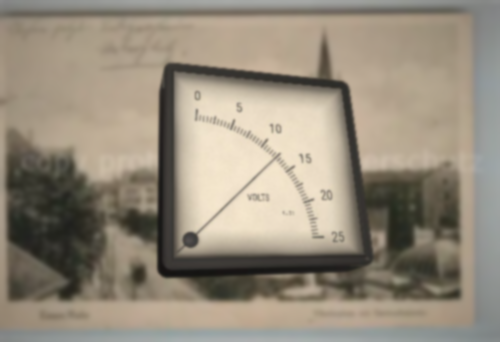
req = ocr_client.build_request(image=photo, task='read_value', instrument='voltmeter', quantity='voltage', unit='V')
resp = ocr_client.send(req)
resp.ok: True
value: 12.5 V
